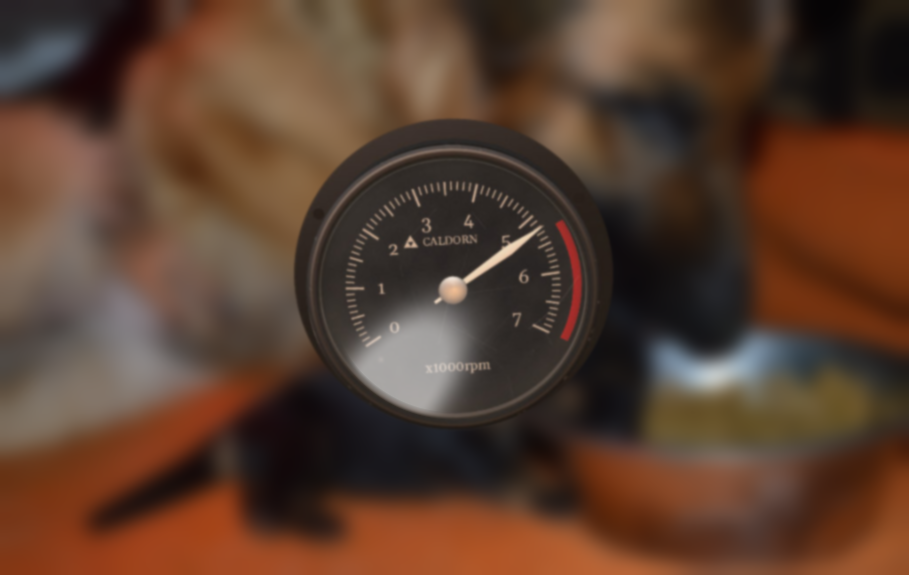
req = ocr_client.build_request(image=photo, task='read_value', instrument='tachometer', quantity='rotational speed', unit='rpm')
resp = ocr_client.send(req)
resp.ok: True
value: 5200 rpm
